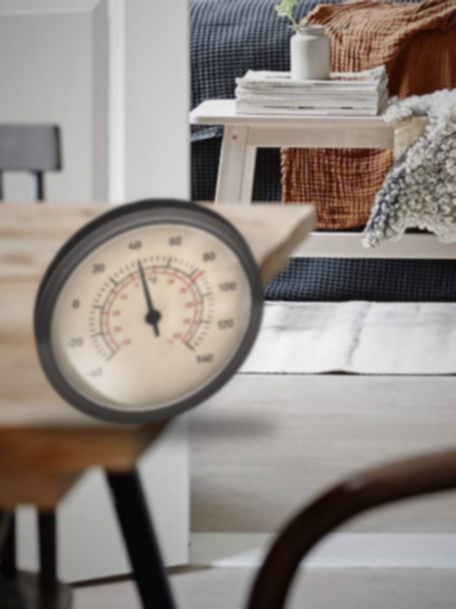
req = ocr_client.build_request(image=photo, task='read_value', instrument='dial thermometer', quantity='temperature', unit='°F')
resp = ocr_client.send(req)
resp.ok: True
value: 40 °F
